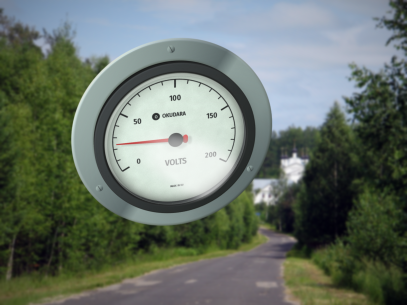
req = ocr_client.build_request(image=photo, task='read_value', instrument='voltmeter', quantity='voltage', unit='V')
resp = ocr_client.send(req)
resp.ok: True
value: 25 V
